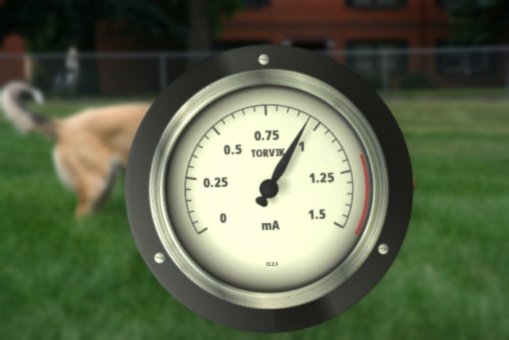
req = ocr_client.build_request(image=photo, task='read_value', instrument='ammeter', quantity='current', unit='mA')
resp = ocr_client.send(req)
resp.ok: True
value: 0.95 mA
